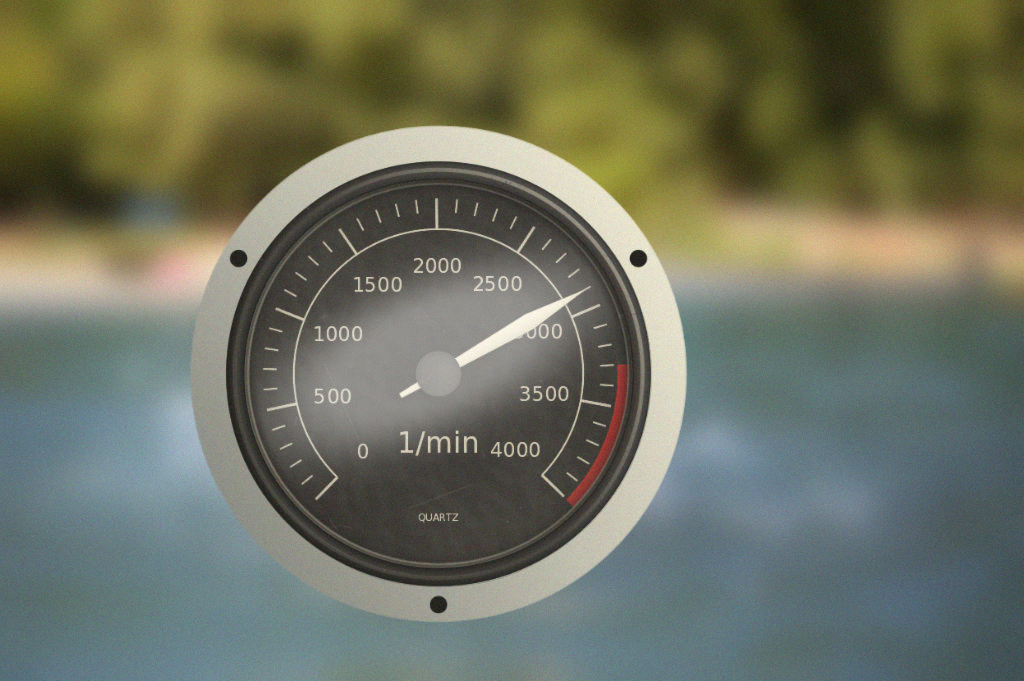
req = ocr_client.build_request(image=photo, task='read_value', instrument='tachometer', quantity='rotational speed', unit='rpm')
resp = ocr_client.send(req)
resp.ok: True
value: 2900 rpm
